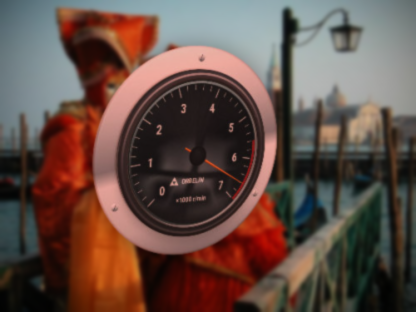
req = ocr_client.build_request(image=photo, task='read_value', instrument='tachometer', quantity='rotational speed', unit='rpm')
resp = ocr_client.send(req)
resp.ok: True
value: 6600 rpm
